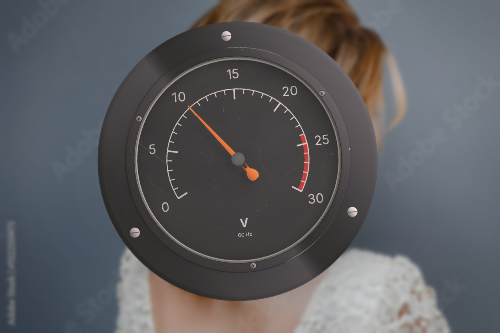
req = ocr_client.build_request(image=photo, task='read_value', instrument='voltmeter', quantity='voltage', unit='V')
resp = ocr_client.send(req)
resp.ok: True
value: 10 V
